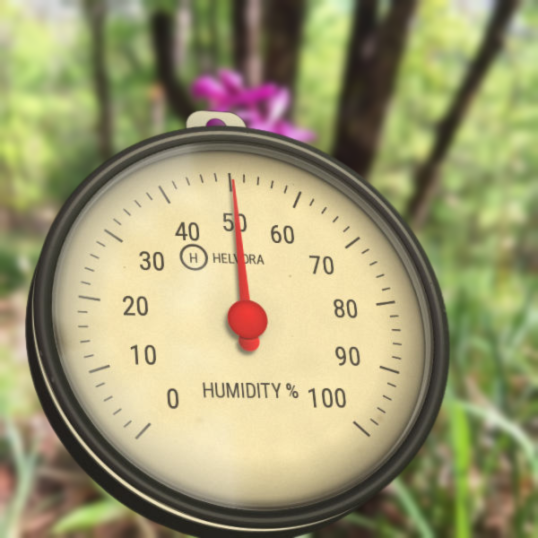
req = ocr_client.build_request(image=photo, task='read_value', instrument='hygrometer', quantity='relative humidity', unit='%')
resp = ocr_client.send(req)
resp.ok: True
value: 50 %
